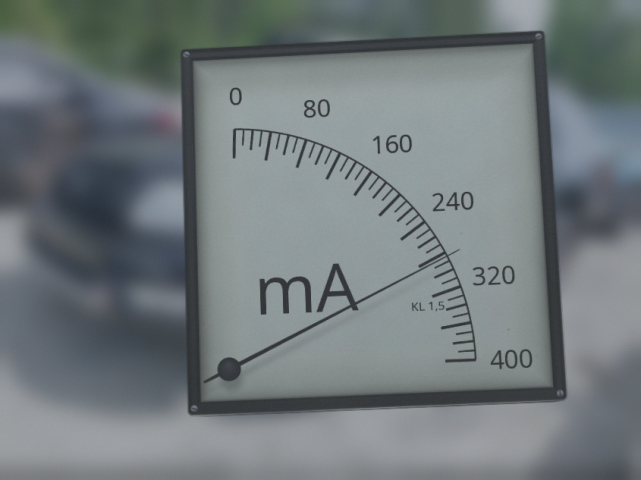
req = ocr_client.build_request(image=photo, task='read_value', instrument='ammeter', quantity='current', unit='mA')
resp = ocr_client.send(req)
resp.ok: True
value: 285 mA
